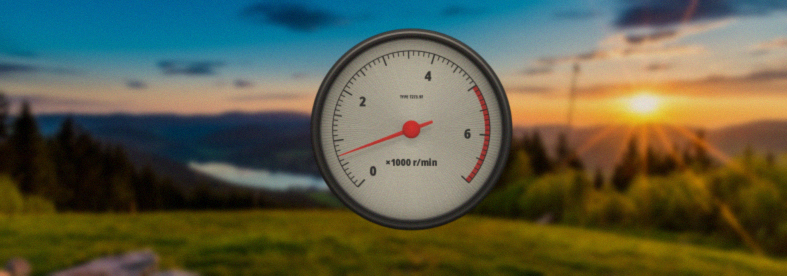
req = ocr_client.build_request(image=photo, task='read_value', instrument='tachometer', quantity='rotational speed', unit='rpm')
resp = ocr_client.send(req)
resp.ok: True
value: 700 rpm
